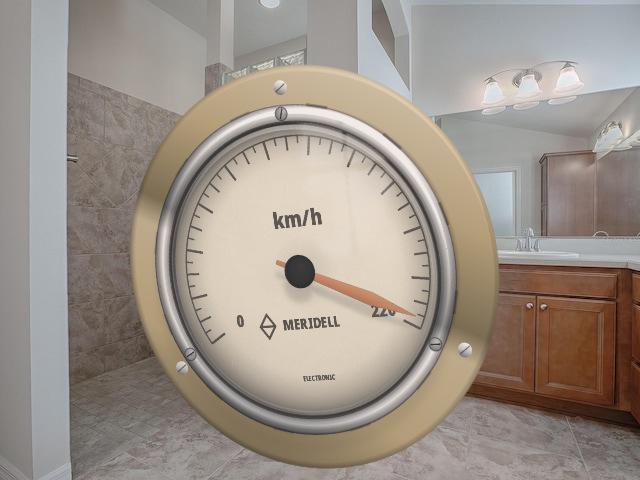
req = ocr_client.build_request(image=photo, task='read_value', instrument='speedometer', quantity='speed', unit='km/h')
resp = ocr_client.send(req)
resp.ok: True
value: 215 km/h
